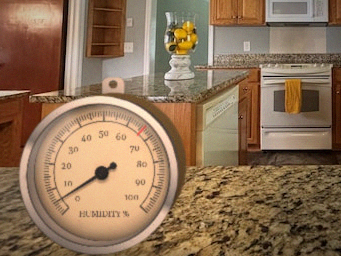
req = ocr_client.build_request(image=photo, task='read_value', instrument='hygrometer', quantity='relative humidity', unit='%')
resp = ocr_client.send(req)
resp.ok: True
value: 5 %
